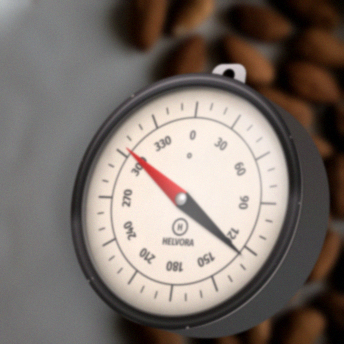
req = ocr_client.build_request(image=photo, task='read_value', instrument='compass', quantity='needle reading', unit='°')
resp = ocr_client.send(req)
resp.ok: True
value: 305 °
